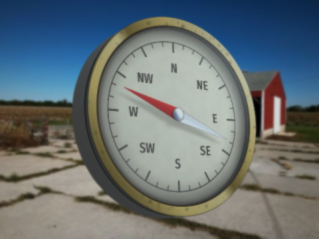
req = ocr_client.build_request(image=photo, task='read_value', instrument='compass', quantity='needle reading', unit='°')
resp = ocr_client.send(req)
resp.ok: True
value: 290 °
